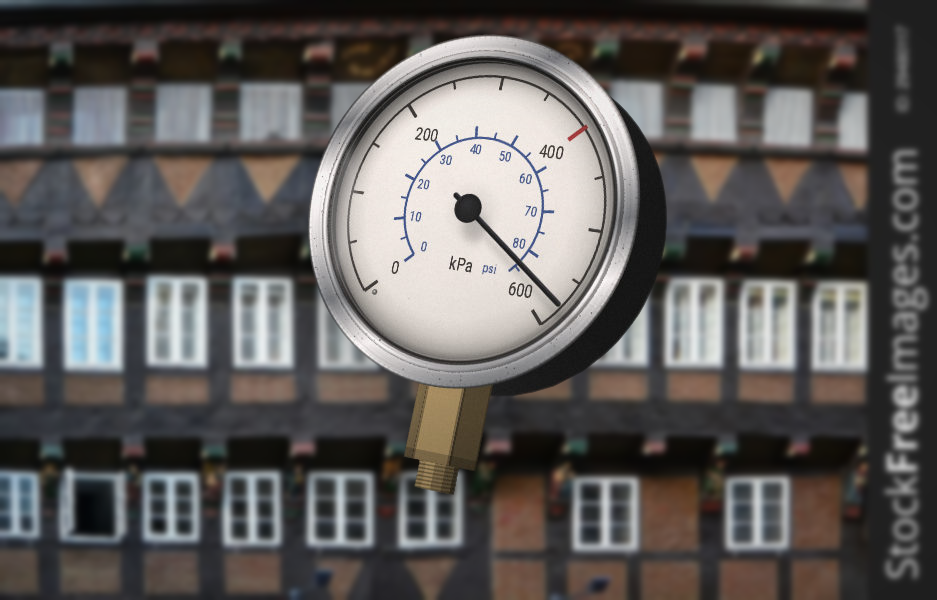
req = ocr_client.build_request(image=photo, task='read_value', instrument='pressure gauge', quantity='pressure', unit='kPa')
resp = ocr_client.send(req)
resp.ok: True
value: 575 kPa
